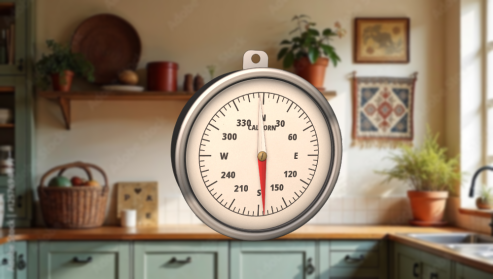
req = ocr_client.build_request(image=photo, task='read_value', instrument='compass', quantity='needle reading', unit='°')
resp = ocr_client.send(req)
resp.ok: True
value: 175 °
